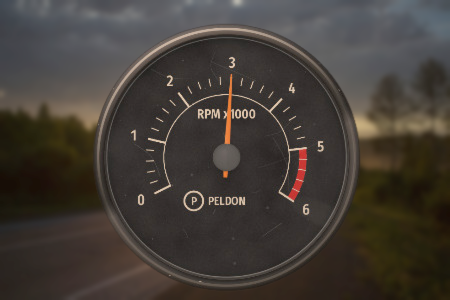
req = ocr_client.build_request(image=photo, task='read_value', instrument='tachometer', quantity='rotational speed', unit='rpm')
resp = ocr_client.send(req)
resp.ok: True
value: 3000 rpm
